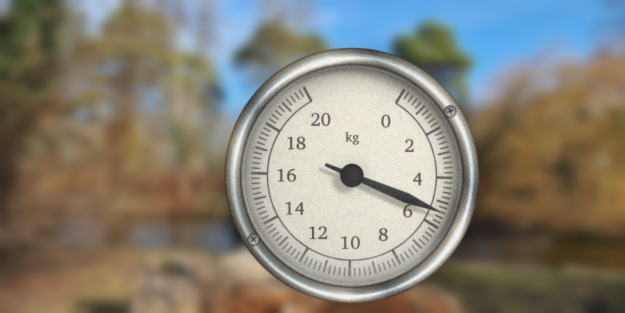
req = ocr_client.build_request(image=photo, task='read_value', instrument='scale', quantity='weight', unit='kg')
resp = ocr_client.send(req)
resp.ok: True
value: 5.4 kg
